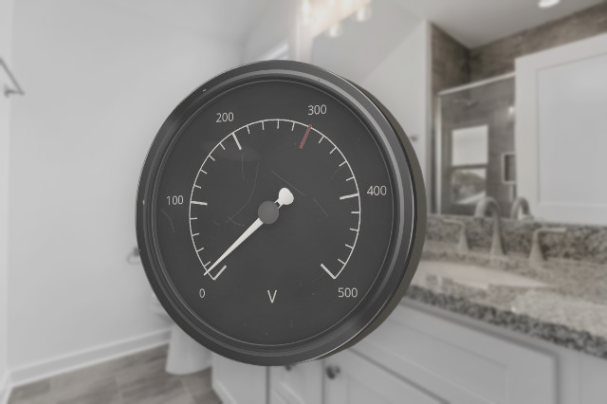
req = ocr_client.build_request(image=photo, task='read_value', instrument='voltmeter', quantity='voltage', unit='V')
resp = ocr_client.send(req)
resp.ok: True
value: 10 V
